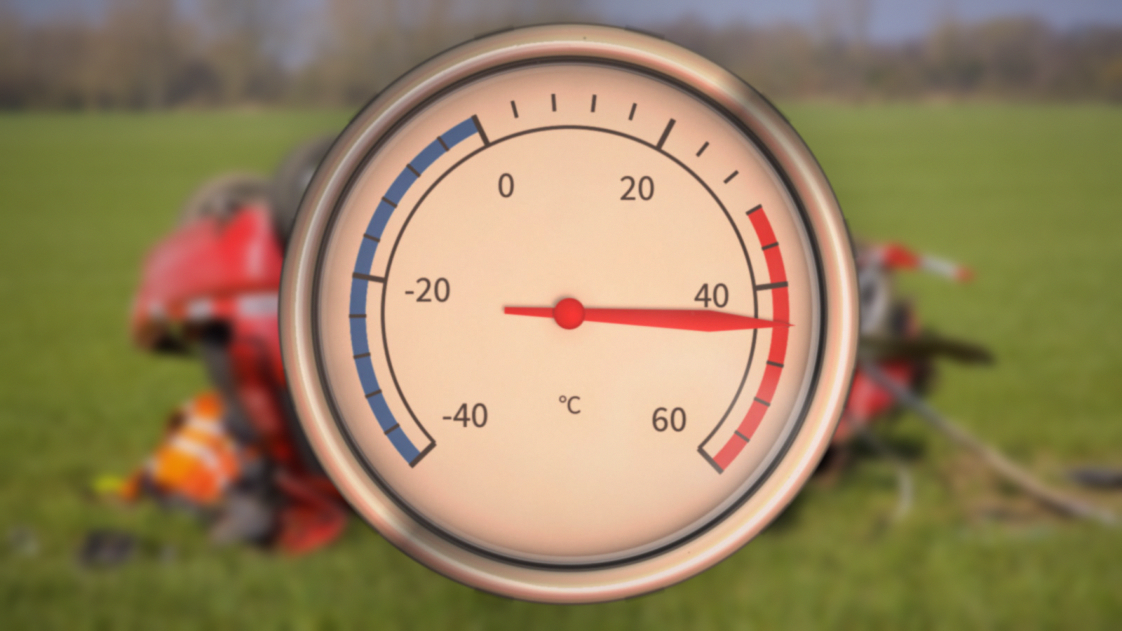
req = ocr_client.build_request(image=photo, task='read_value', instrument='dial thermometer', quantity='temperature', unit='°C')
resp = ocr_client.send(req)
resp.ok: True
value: 44 °C
